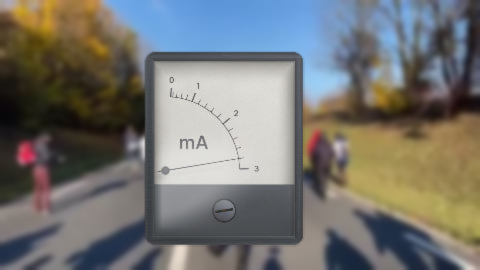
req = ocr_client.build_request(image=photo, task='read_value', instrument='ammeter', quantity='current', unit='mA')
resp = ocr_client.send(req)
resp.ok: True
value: 2.8 mA
